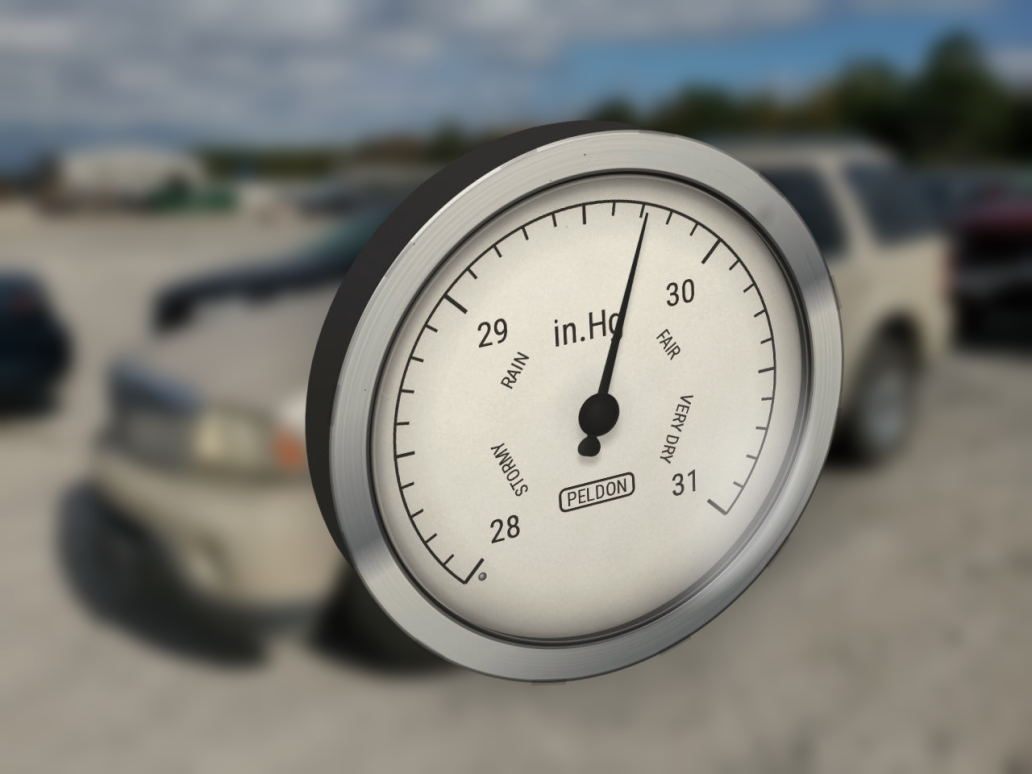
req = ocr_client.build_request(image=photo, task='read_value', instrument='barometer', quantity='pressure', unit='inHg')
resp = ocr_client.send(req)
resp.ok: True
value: 29.7 inHg
